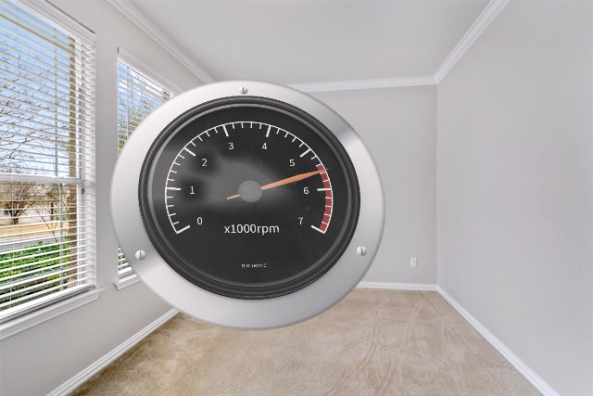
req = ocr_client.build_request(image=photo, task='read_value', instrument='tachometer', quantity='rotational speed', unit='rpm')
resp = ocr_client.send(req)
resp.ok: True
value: 5600 rpm
